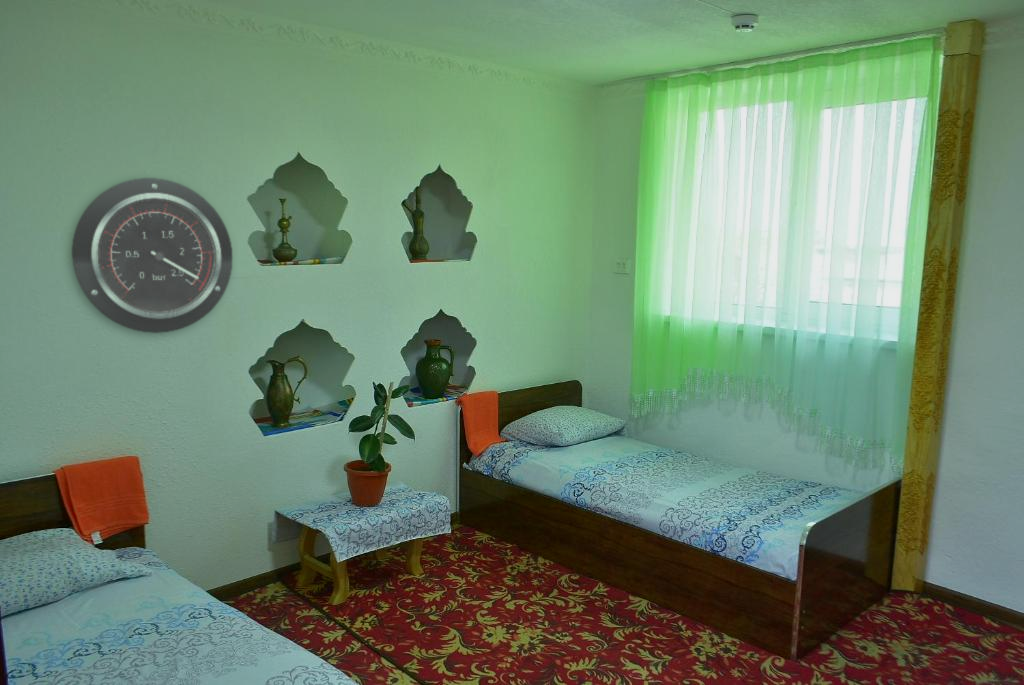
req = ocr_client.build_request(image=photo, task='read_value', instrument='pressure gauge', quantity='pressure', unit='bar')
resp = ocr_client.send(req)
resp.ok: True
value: 2.4 bar
